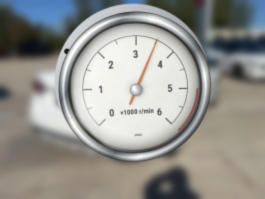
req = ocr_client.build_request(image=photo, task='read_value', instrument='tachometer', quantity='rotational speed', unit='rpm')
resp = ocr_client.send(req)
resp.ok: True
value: 3500 rpm
